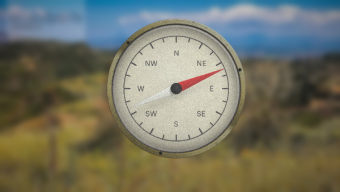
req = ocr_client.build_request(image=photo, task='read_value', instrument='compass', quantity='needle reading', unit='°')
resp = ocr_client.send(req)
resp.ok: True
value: 67.5 °
